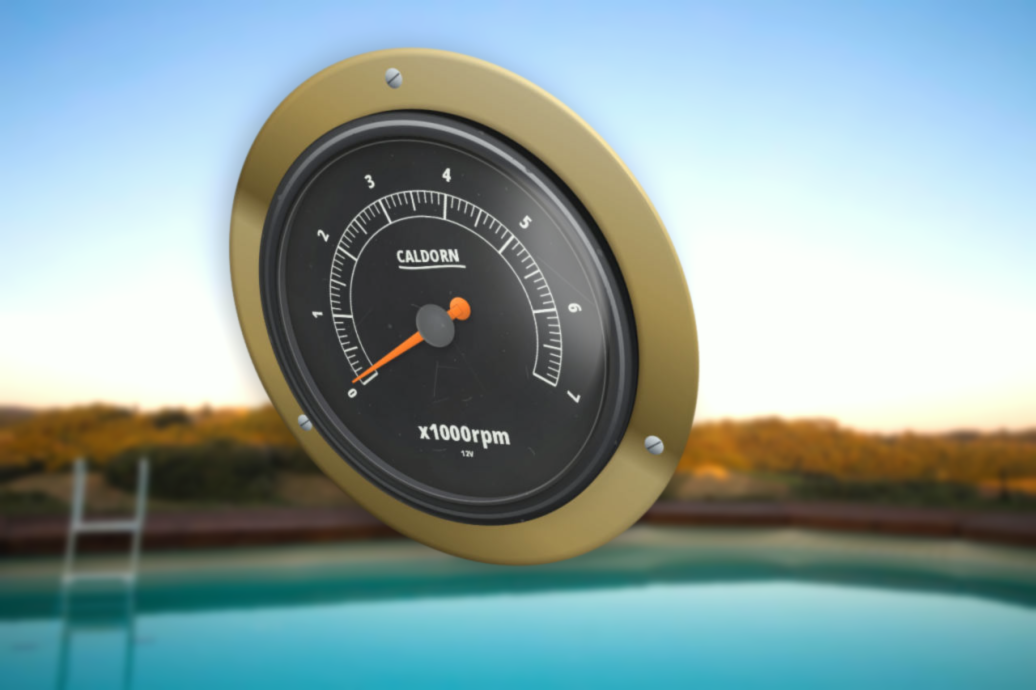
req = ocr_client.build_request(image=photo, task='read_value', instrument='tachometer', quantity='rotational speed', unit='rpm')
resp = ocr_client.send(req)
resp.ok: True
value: 100 rpm
